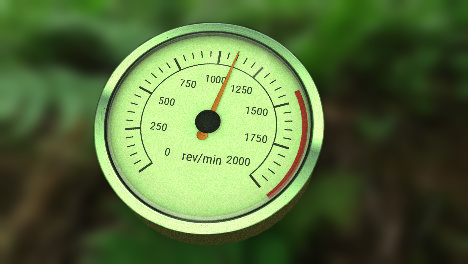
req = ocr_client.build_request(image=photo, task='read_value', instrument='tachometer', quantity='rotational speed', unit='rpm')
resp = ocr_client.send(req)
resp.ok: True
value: 1100 rpm
